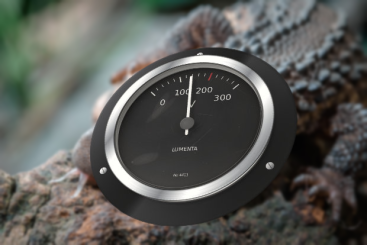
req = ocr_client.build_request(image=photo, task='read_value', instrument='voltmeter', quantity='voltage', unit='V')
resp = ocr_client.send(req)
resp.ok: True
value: 140 V
